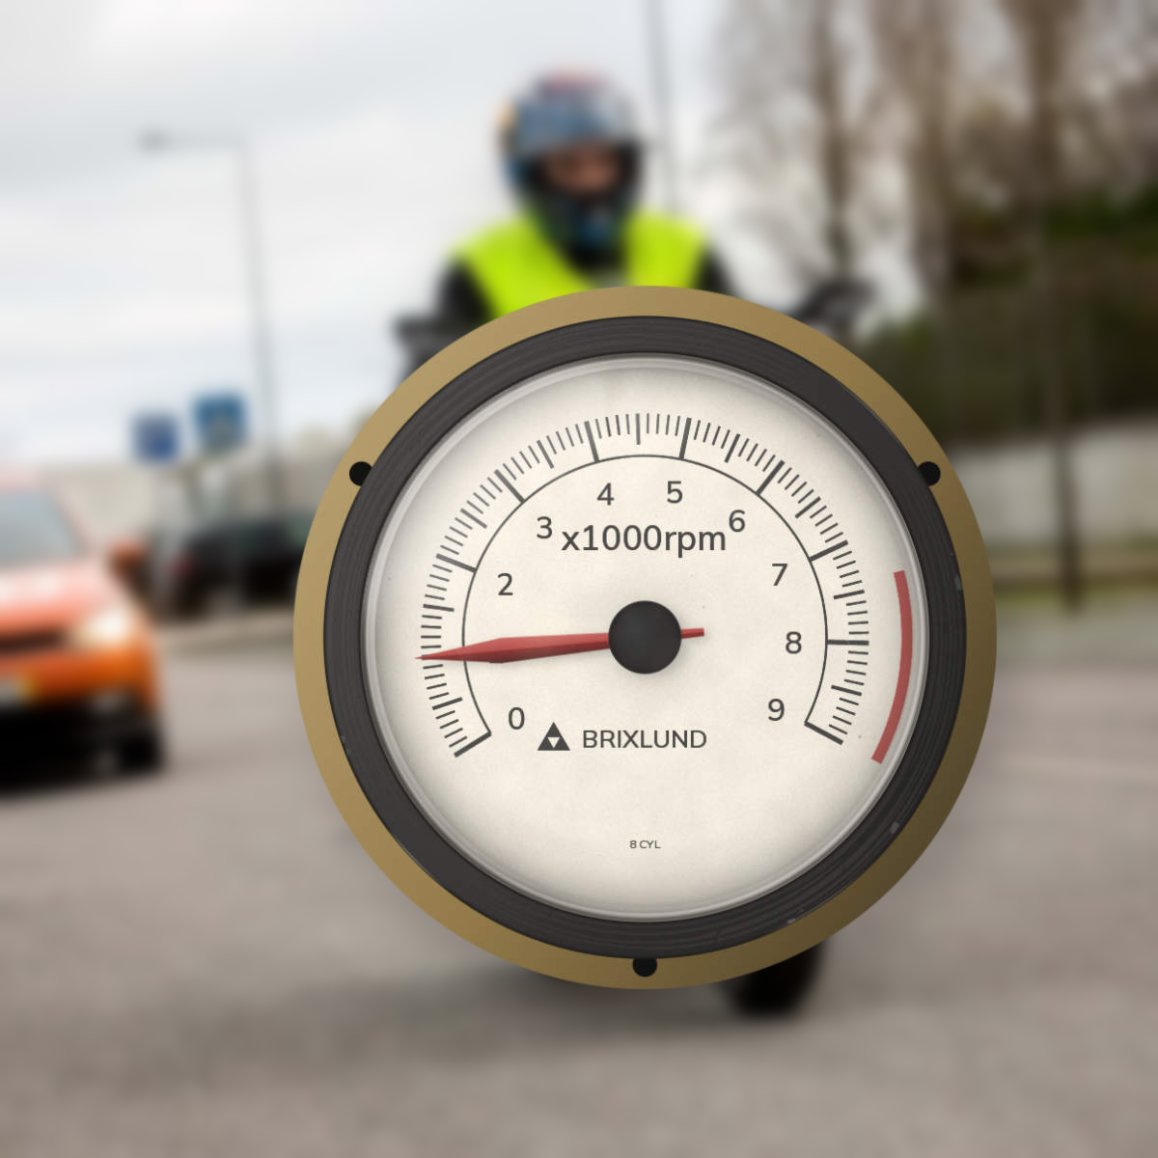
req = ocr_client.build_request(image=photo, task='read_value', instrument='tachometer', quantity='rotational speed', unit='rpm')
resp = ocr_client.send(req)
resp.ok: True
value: 1000 rpm
